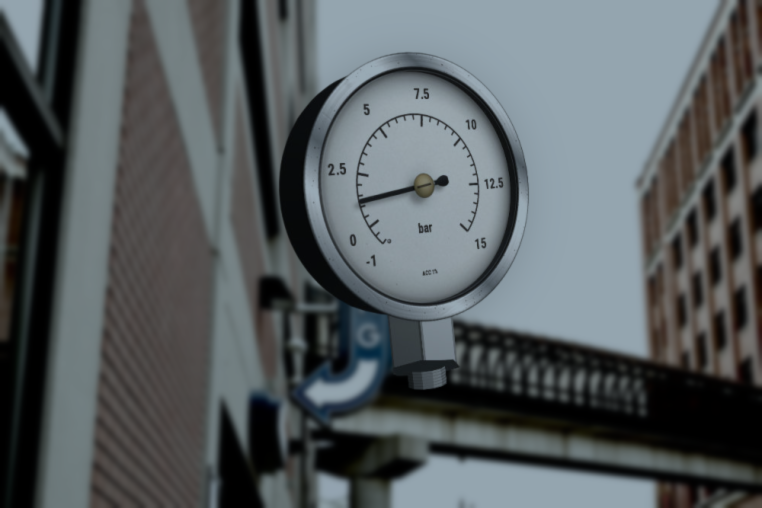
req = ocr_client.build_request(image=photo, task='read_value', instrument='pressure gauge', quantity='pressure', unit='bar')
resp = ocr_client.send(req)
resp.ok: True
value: 1.25 bar
